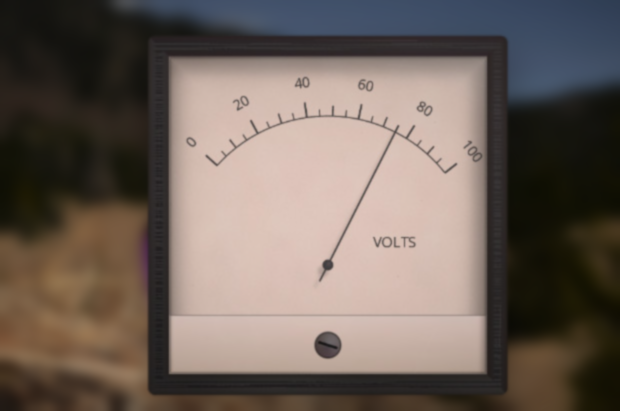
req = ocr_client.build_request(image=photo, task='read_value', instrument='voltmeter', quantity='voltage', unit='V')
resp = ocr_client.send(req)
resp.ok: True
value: 75 V
